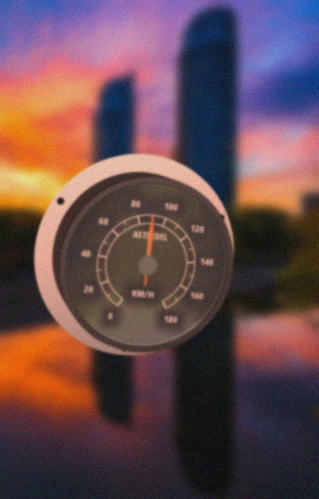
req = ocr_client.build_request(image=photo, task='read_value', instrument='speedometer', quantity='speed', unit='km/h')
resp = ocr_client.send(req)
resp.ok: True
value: 90 km/h
